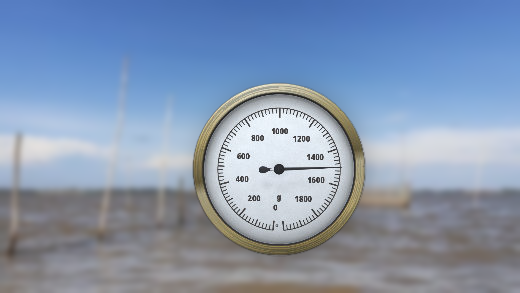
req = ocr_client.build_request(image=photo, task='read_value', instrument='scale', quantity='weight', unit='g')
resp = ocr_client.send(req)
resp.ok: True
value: 1500 g
